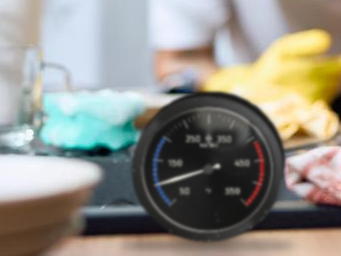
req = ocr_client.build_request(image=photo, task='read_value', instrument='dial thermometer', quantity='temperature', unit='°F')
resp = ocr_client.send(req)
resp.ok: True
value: 100 °F
